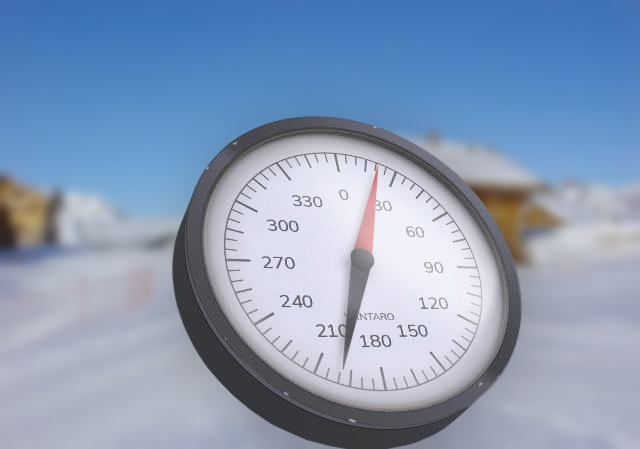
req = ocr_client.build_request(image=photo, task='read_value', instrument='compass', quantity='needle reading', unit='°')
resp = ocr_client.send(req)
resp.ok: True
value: 20 °
